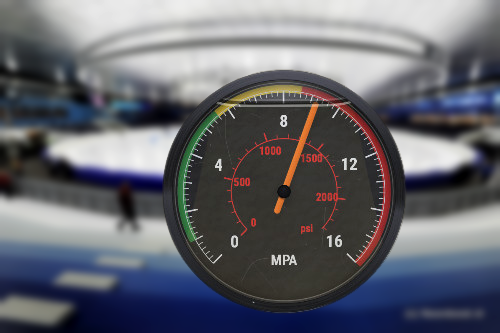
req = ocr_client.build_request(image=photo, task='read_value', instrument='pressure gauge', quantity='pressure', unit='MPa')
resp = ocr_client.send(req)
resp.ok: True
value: 9.2 MPa
